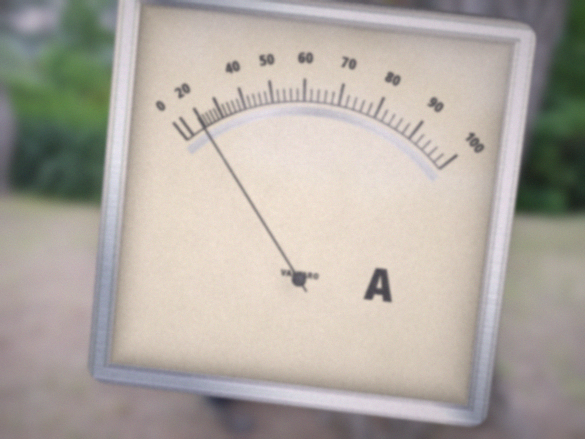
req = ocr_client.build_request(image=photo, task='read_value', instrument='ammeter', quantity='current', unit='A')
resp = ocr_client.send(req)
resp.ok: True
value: 20 A
